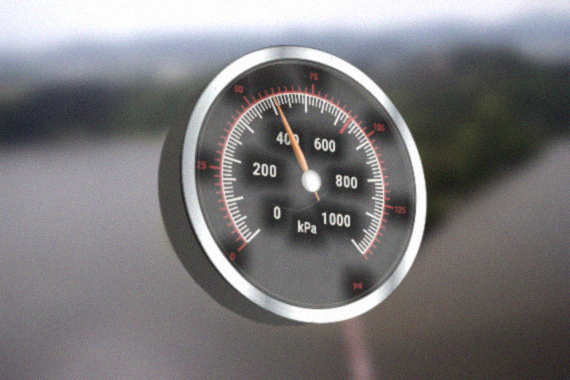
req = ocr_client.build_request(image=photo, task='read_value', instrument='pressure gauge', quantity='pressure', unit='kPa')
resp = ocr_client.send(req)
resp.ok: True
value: 400 kPa
